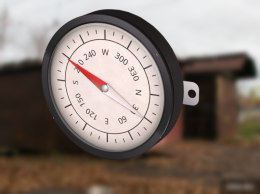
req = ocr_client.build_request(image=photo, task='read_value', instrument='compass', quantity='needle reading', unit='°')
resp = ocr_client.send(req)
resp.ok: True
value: 210 °
